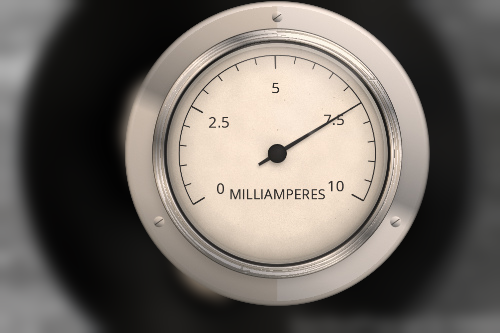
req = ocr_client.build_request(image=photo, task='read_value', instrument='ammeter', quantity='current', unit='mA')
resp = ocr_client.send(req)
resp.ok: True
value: 7.5 mA
